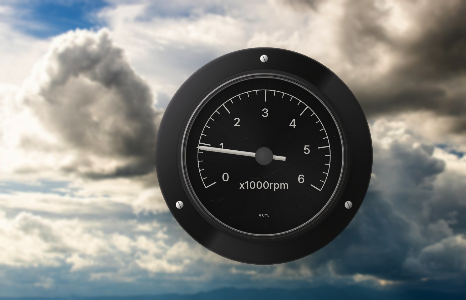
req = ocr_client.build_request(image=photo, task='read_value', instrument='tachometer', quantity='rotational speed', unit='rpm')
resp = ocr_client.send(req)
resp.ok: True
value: 900 rpm
